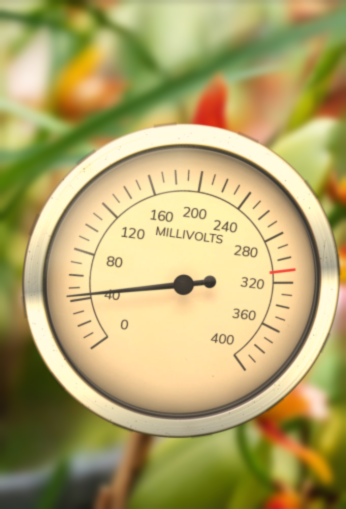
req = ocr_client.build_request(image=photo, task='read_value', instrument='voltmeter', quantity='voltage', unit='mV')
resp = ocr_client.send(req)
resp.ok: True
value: 45 mV
